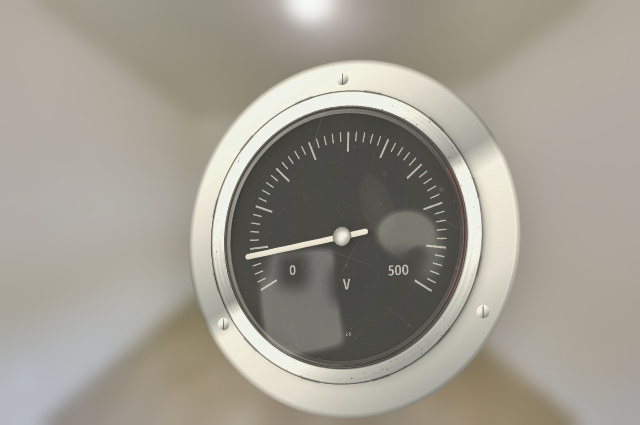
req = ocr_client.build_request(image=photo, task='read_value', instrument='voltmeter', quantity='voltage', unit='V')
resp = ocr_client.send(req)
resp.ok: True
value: 40 V
